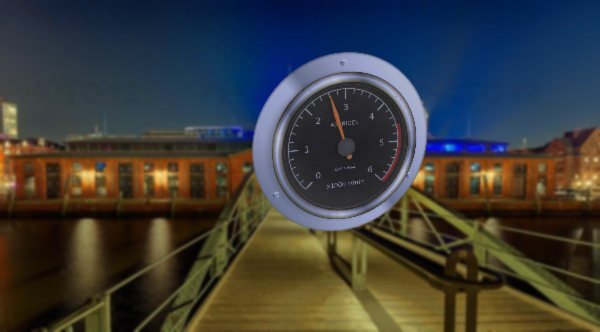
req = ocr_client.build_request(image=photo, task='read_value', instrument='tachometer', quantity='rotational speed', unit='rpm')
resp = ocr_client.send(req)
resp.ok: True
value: 2600 rpm
